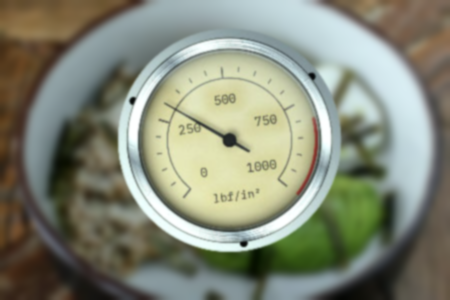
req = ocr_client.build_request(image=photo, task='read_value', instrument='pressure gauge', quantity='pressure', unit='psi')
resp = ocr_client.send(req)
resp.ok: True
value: 300 psi
